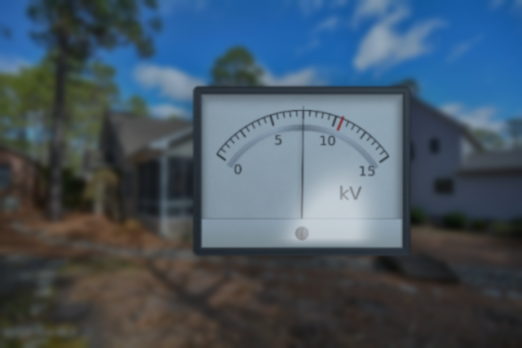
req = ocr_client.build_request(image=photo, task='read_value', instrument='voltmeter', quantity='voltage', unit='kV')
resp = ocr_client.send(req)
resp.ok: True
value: 7.5 kV
